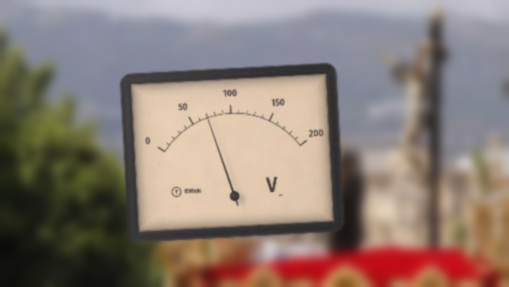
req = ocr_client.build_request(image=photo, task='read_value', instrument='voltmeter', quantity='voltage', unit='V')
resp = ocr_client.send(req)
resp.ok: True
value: 70 V
